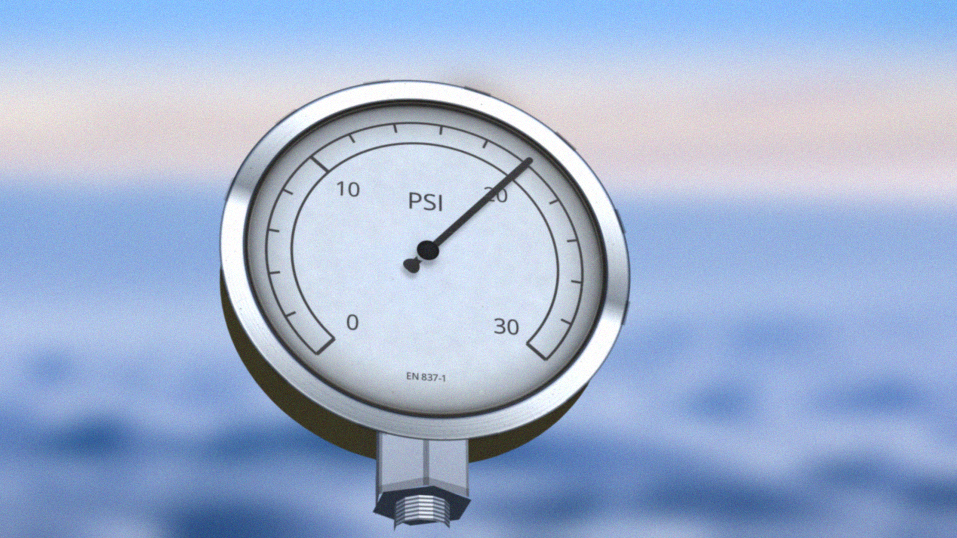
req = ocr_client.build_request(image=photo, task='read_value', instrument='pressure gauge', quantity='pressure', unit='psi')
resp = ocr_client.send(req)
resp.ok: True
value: 20 psi
